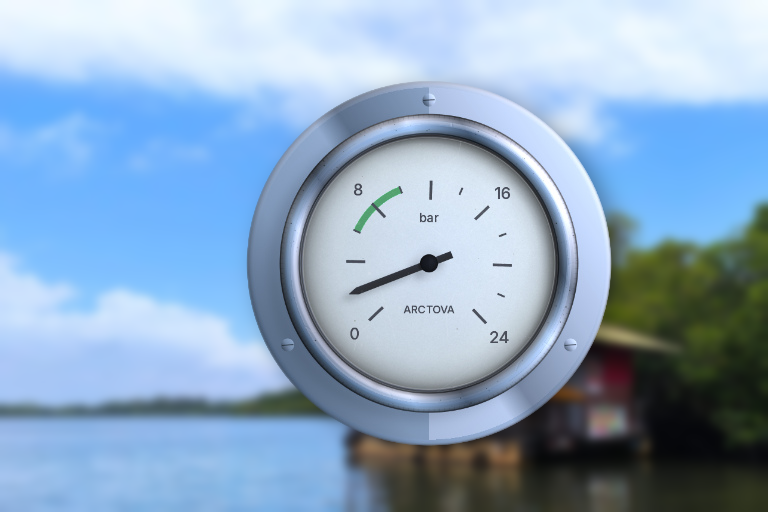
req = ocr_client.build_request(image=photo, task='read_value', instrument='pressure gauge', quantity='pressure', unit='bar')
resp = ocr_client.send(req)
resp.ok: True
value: 2 bar
